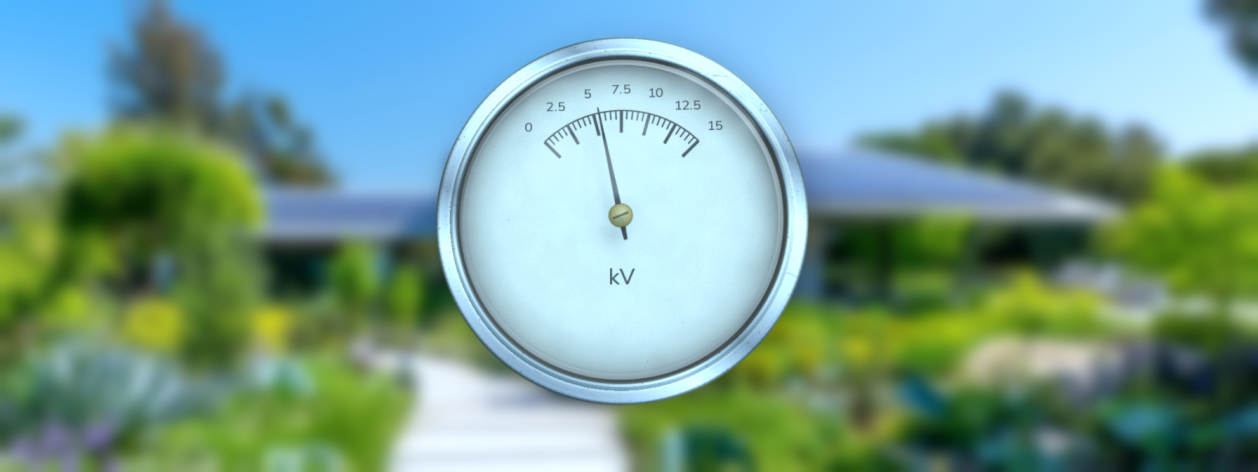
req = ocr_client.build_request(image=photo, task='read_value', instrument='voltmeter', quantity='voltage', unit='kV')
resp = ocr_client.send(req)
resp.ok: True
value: 5.5 kV
